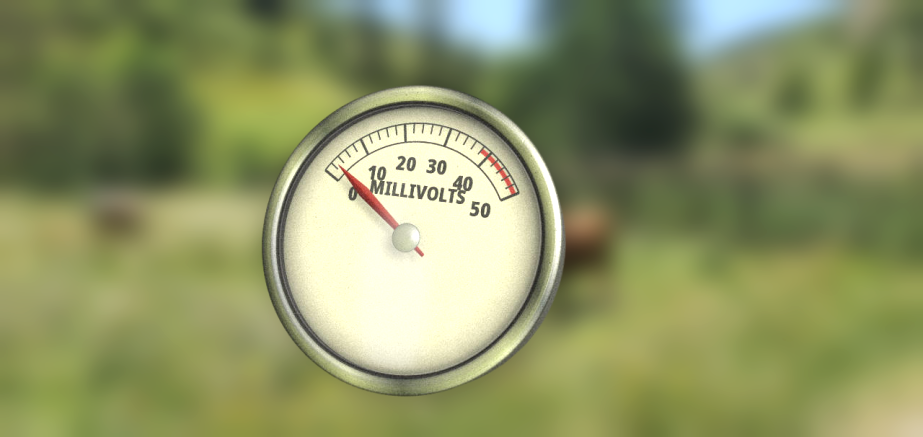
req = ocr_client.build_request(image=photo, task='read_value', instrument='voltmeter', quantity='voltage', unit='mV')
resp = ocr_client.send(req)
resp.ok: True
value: 3 mV
